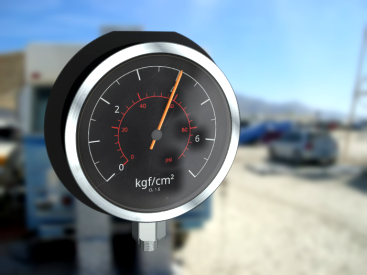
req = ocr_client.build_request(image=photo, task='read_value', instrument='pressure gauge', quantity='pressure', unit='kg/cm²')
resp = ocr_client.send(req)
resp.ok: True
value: 4 kg/cm²
